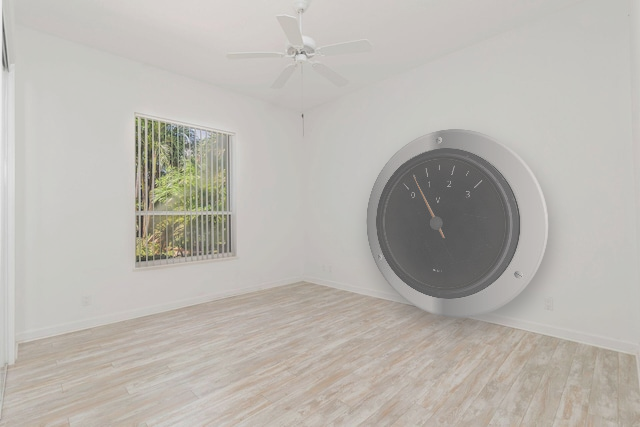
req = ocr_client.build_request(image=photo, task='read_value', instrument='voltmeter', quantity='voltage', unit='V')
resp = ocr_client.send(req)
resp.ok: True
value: 0.5 V
